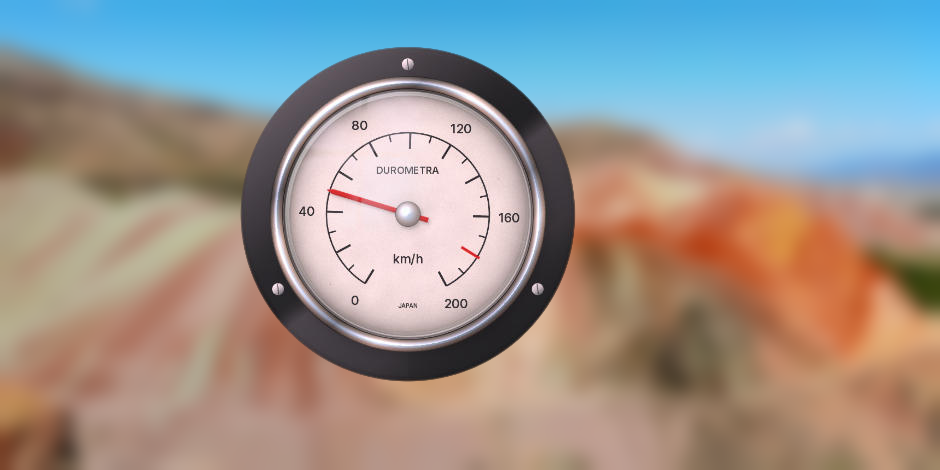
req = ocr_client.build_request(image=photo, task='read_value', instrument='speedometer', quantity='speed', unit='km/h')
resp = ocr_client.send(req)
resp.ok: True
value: 50 km/h
